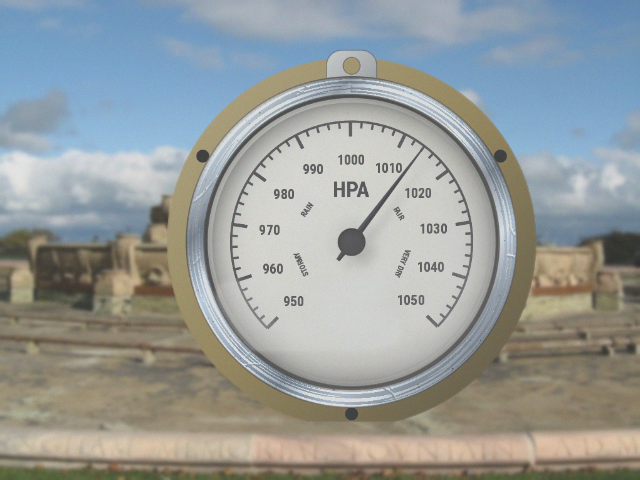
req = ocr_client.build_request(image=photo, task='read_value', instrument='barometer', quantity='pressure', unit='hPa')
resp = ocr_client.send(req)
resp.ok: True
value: 1014 hPa
